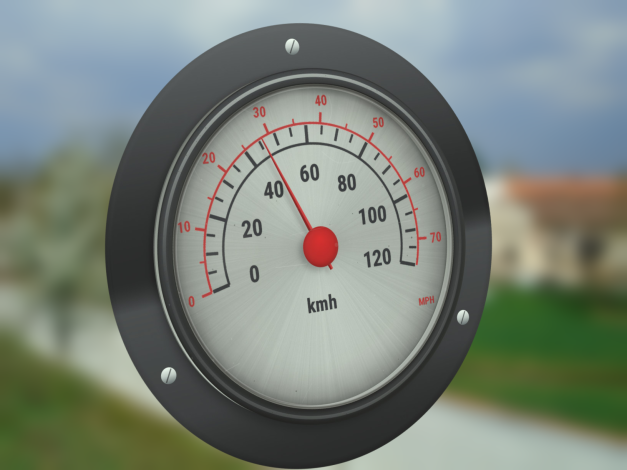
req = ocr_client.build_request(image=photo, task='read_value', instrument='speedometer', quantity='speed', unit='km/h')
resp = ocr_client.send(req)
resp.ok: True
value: 45 km/h
